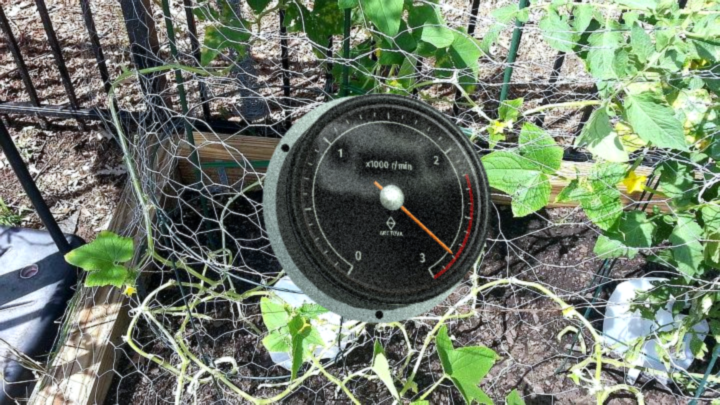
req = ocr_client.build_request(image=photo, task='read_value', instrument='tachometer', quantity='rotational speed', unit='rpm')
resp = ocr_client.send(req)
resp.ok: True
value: 2800 rpm
